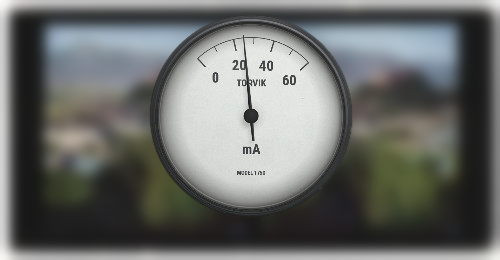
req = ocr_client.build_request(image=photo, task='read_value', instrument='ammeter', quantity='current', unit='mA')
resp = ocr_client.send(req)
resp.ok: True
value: 25 mA
